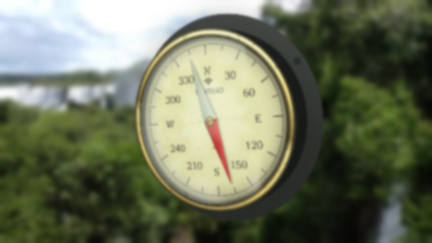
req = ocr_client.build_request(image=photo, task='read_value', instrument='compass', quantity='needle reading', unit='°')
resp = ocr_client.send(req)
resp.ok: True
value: 165 °
